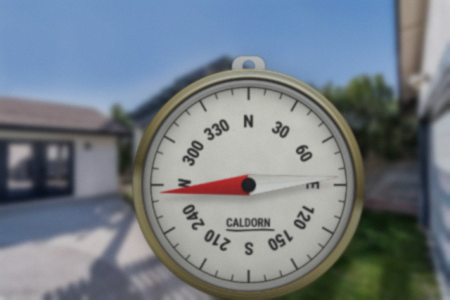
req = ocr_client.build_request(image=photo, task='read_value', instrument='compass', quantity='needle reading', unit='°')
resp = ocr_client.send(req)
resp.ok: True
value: 265 °
